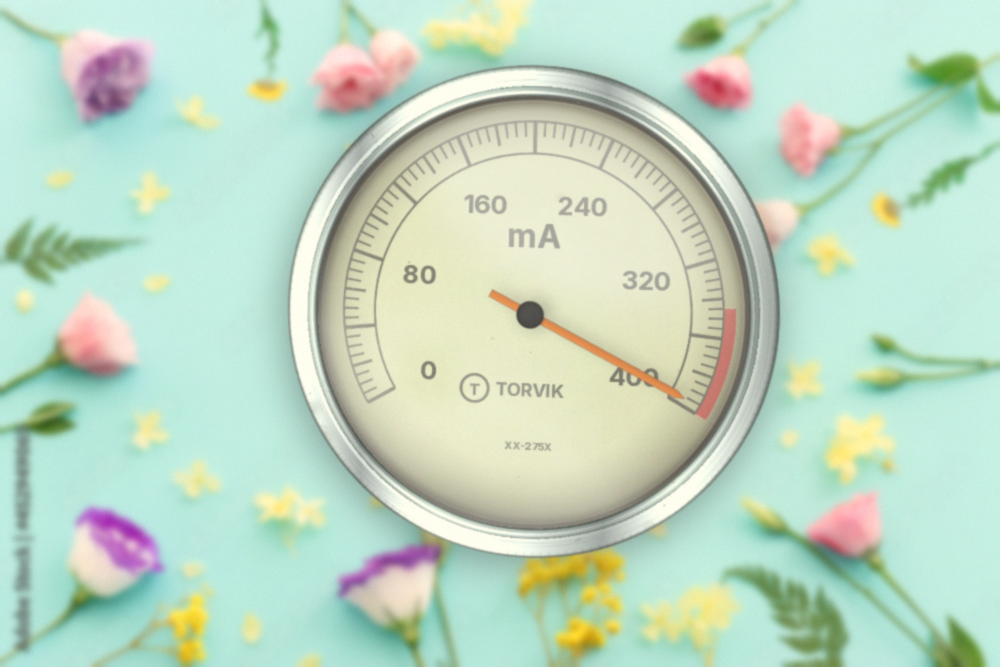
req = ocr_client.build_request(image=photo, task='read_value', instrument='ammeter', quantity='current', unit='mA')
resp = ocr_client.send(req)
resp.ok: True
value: 395 mA
